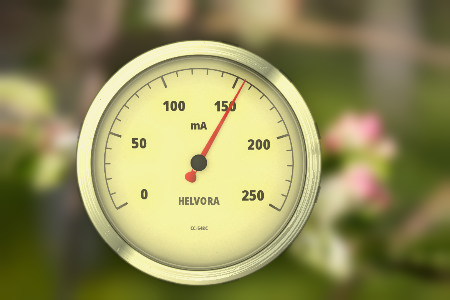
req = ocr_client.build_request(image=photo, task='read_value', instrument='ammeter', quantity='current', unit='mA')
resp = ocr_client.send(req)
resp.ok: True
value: 155 mA
